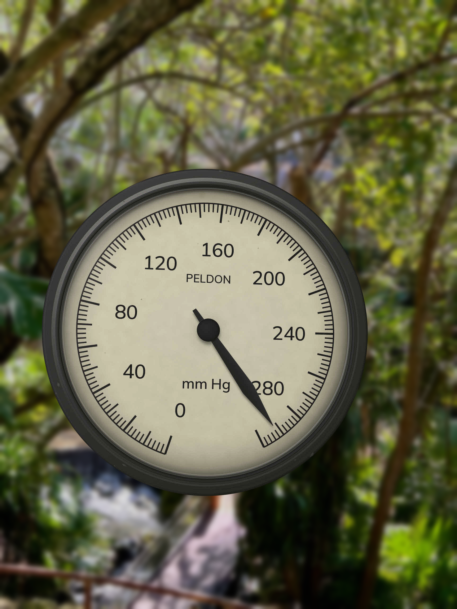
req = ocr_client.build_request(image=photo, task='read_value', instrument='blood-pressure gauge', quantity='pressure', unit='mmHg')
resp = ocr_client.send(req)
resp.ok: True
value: 292 mmHg
